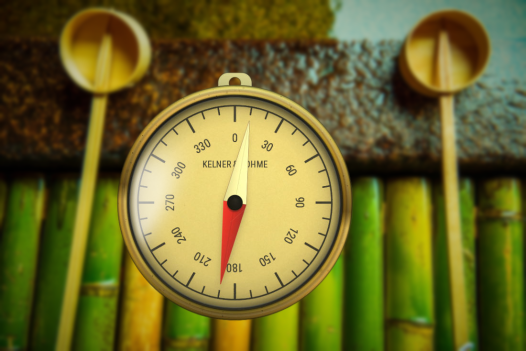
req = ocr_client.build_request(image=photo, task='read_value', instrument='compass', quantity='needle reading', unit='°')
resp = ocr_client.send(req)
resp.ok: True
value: 190 °
